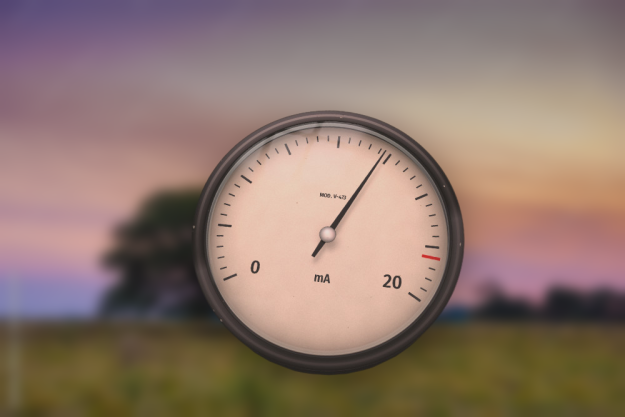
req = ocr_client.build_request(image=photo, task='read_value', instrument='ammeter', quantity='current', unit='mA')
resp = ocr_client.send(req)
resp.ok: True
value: 12.25 mA
